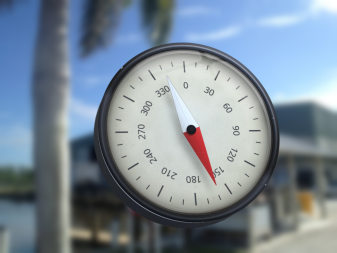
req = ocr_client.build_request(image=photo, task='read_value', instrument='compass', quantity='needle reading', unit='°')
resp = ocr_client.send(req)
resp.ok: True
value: 160 °
